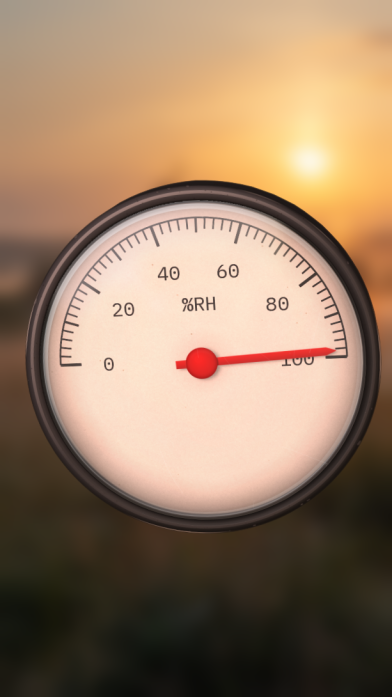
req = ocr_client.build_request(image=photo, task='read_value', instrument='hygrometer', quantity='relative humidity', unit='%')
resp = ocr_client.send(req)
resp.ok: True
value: 98 %
